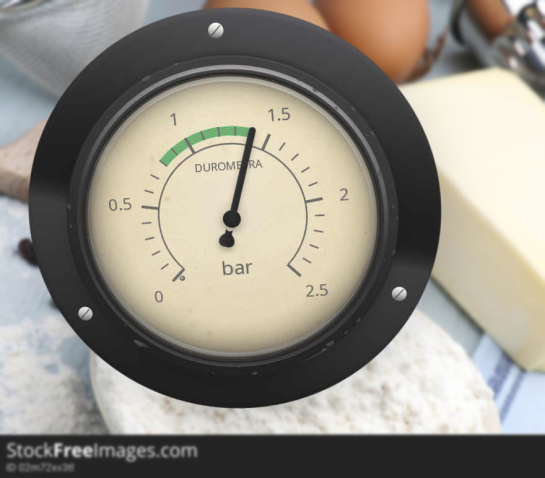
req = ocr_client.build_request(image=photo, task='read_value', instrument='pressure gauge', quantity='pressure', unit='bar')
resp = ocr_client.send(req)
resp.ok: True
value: 1.4 bar
